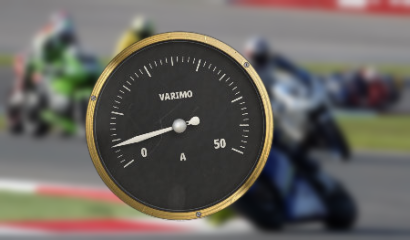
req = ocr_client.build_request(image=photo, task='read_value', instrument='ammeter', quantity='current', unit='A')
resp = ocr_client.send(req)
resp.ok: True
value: 4 A
